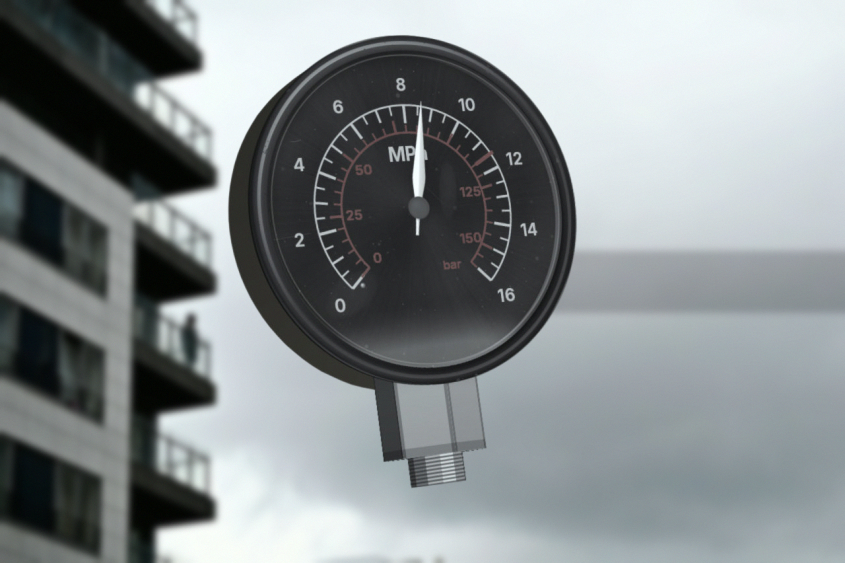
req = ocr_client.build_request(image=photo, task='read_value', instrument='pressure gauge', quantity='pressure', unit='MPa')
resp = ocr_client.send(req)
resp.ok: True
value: 8.5 MPa
